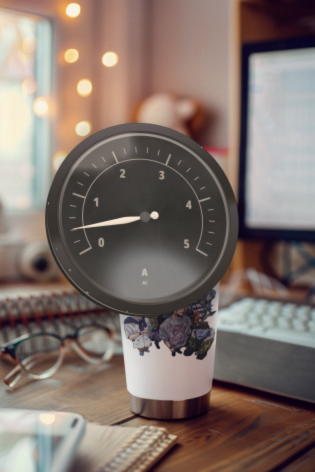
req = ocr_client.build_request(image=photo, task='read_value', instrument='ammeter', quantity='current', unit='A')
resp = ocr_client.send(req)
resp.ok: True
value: 0.4 A
